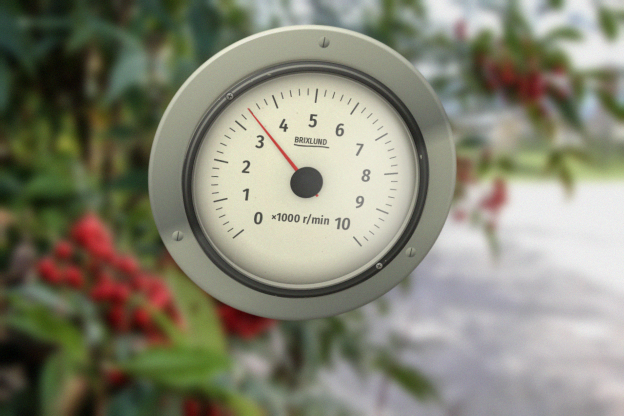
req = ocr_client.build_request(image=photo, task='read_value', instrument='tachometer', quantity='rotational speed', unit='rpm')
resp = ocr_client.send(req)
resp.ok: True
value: 3400 rpm
